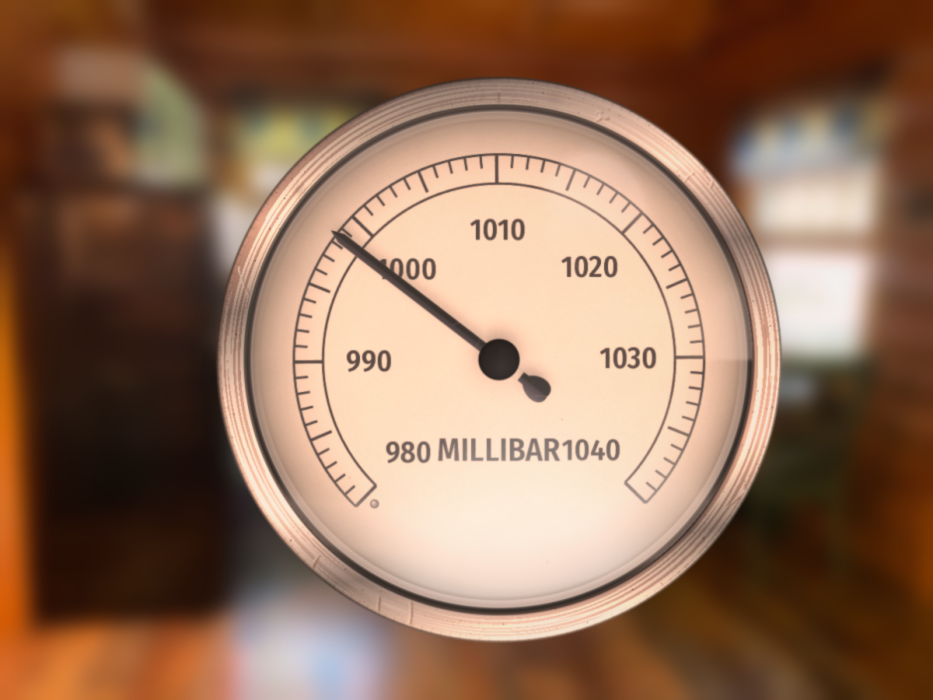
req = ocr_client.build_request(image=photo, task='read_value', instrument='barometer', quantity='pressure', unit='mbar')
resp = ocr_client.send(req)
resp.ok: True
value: 998.5 mbar
